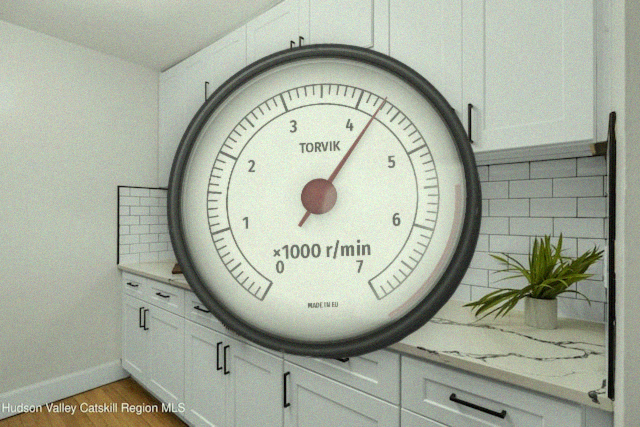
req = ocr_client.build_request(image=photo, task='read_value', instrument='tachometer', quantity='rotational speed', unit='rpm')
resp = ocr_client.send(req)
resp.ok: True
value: 4300 rpm
